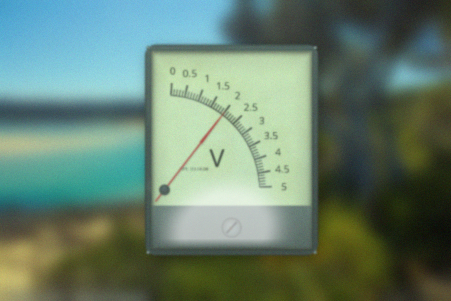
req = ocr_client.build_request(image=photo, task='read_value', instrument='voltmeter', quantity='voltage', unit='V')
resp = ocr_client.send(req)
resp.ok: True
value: 2 V
